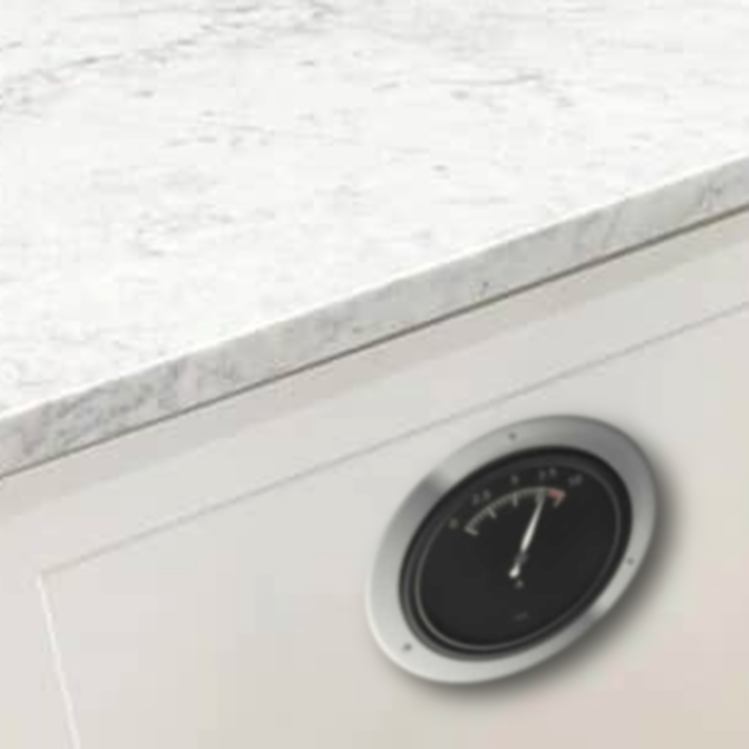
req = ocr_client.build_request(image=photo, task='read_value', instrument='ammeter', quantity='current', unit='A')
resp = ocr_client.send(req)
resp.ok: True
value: 7.5 A
